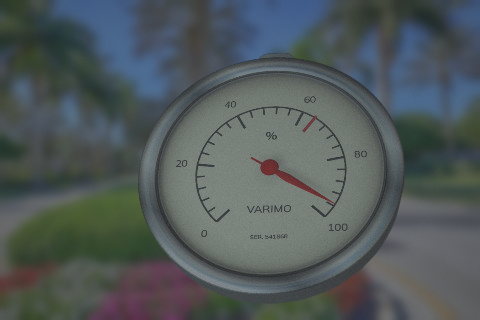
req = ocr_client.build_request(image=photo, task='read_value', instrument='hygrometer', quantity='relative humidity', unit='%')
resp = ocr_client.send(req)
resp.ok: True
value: 96 %
